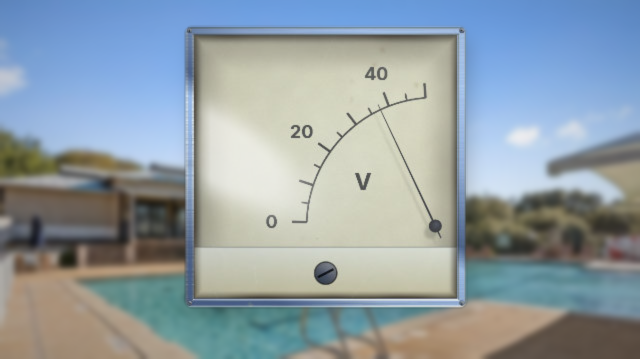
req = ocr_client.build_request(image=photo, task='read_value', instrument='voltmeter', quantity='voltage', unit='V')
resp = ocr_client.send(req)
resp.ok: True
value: 37.5 V
